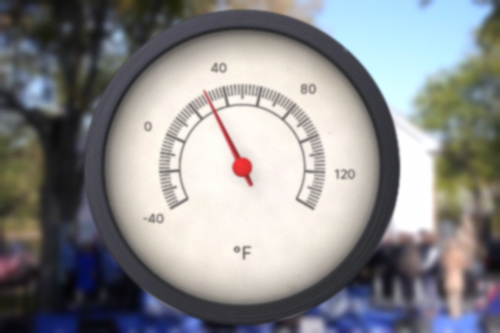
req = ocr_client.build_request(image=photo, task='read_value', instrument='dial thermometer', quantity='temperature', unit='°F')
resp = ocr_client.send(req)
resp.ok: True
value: 30 °F
